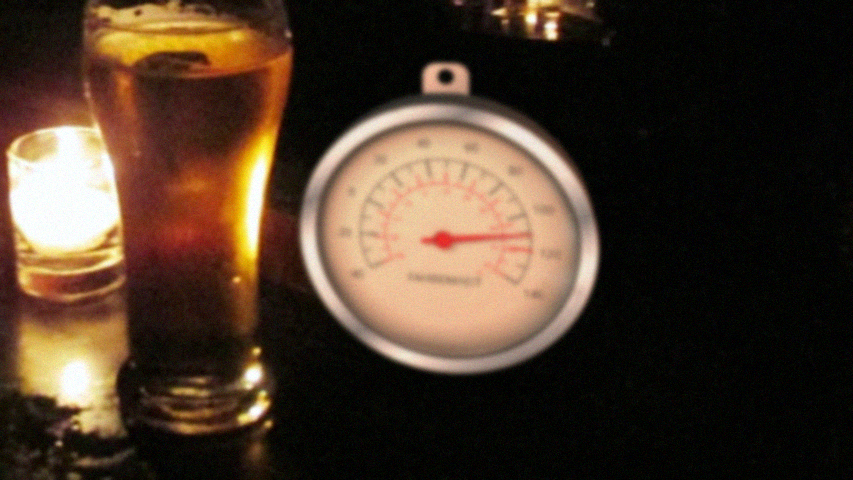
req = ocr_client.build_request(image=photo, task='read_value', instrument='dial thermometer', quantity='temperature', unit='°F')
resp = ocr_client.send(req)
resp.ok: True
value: 110 °F
